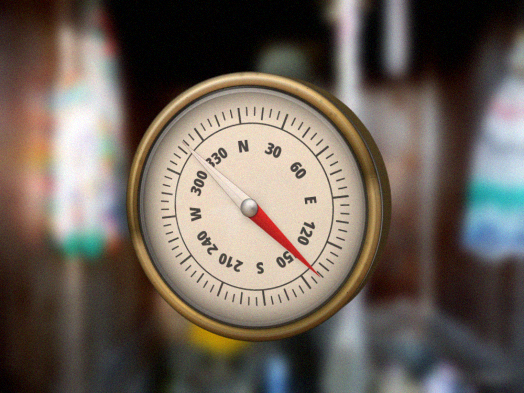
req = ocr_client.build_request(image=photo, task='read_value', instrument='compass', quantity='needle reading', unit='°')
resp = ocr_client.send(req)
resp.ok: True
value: 140 °
